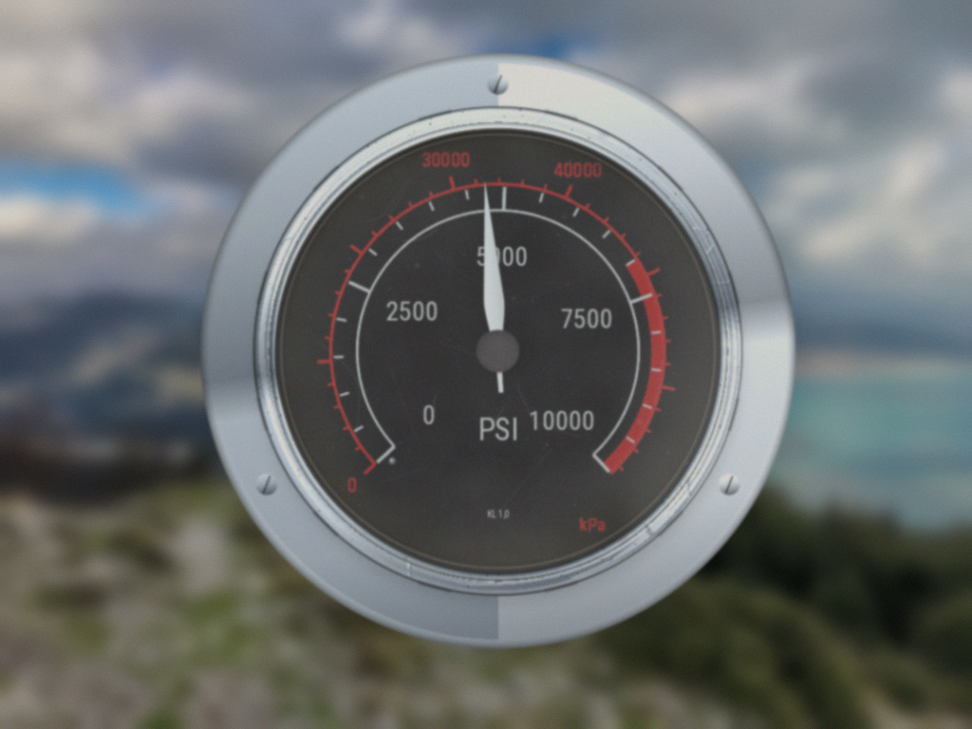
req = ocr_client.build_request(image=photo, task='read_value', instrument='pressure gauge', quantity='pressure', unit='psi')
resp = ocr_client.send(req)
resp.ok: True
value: 4750 psi
